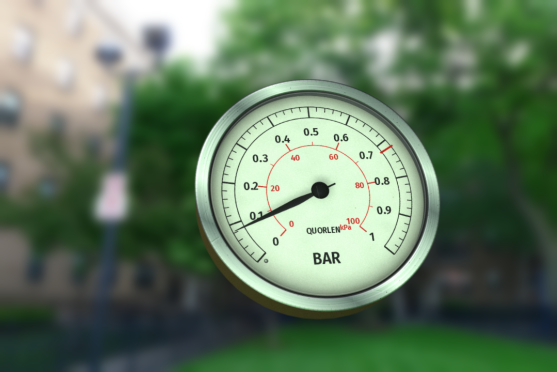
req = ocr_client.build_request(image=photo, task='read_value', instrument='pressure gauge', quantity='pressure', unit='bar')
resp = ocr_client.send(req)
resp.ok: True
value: 0.08 bar
